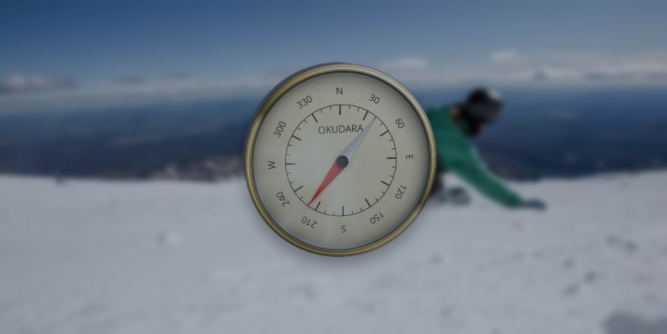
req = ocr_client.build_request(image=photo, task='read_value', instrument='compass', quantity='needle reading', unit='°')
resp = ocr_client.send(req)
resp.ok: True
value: 220 °
